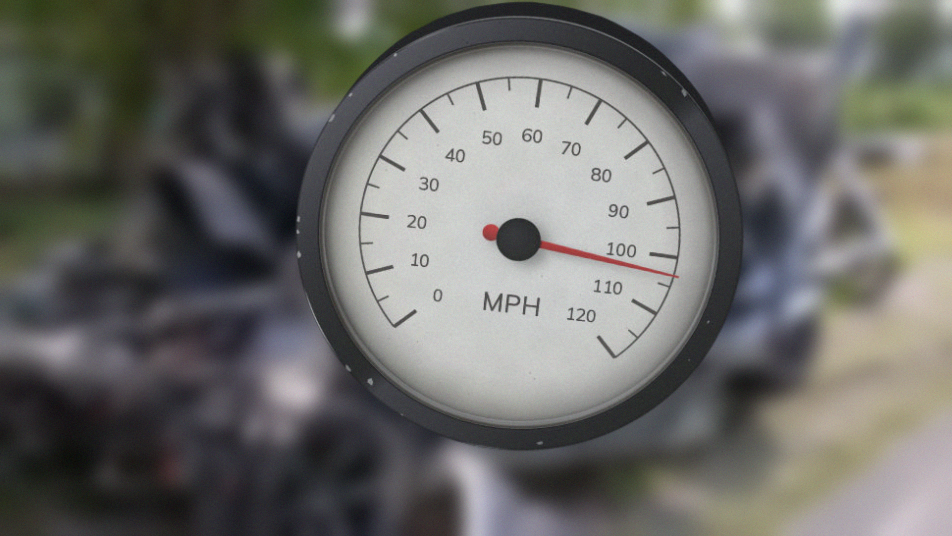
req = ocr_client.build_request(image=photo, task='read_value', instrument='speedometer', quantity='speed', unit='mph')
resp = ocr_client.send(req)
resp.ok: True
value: 102.5 mph
